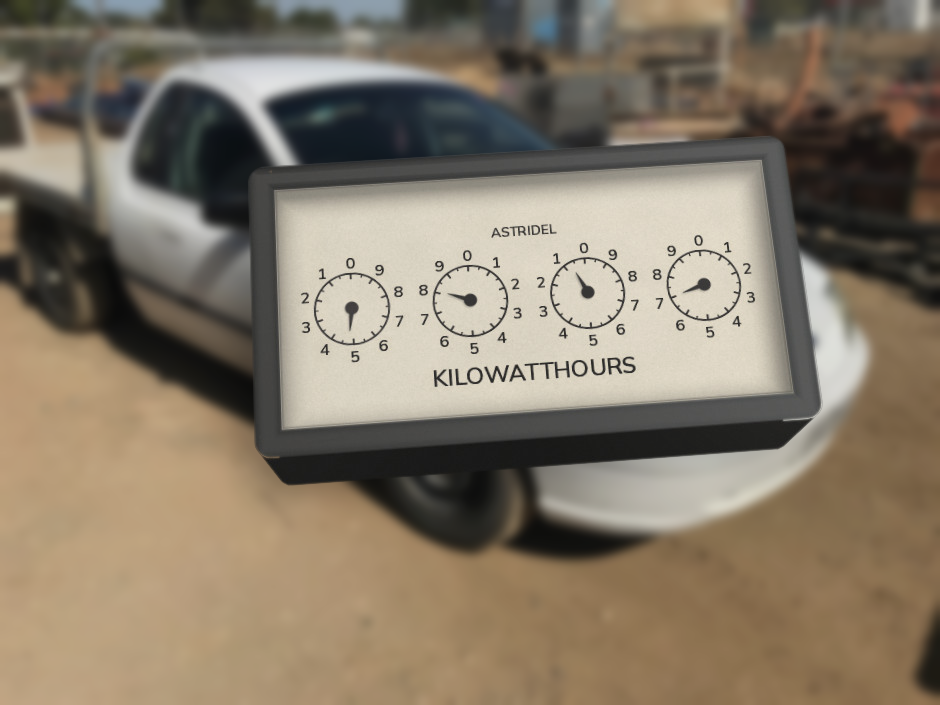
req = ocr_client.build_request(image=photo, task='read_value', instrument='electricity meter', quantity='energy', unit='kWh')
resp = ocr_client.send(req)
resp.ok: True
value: 4807 kWh
